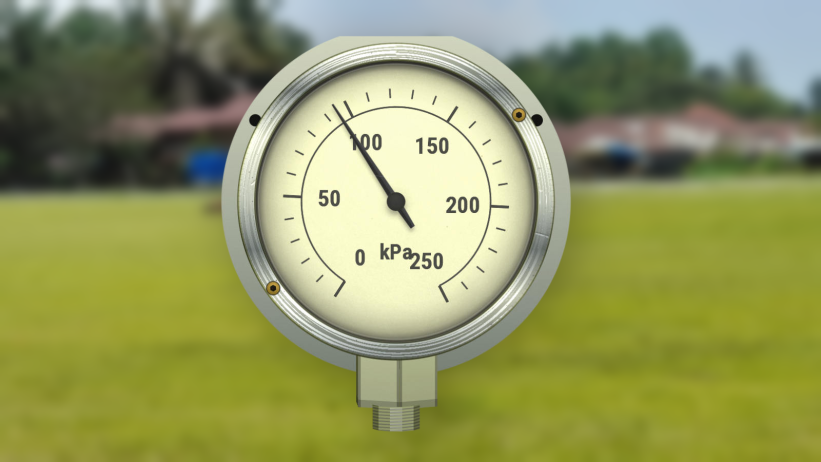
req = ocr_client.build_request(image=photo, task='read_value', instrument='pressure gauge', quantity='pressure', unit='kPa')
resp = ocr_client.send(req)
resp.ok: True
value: 95 kPa
